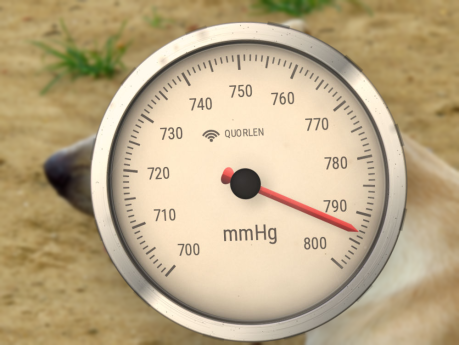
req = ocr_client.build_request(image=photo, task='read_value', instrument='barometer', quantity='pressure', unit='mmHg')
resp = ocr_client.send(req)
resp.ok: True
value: 793 mmHg
